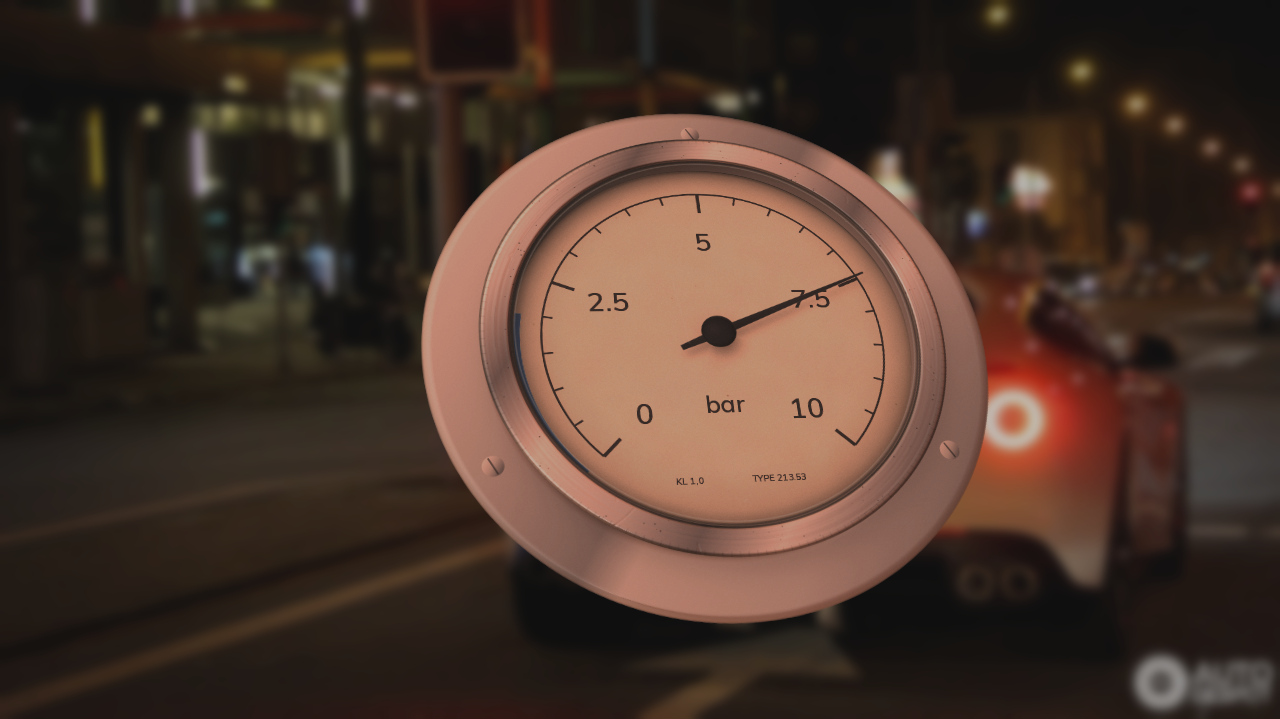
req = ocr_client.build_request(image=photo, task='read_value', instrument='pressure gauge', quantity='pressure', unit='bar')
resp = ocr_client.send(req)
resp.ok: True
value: 7.5 bar
